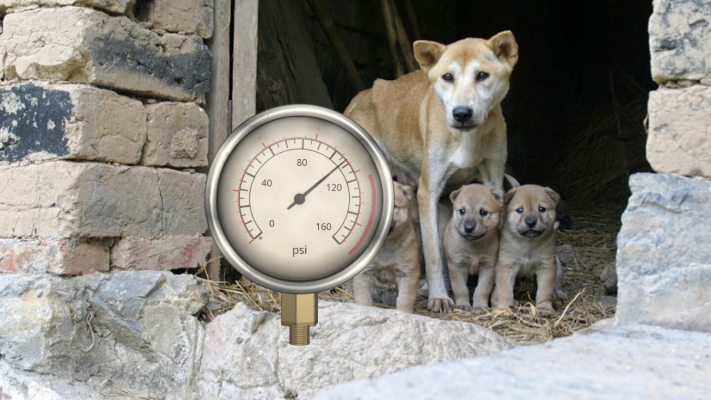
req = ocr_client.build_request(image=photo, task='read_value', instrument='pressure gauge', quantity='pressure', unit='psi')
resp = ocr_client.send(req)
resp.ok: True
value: 107.5 psi
